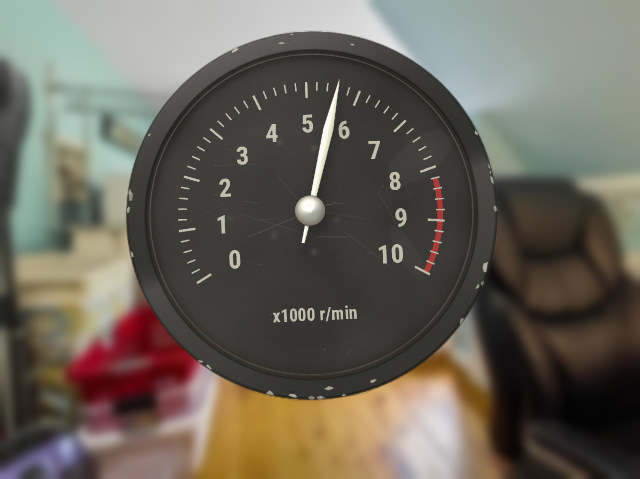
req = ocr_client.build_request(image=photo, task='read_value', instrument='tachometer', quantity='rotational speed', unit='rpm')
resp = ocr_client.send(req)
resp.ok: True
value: 5600 rpm
